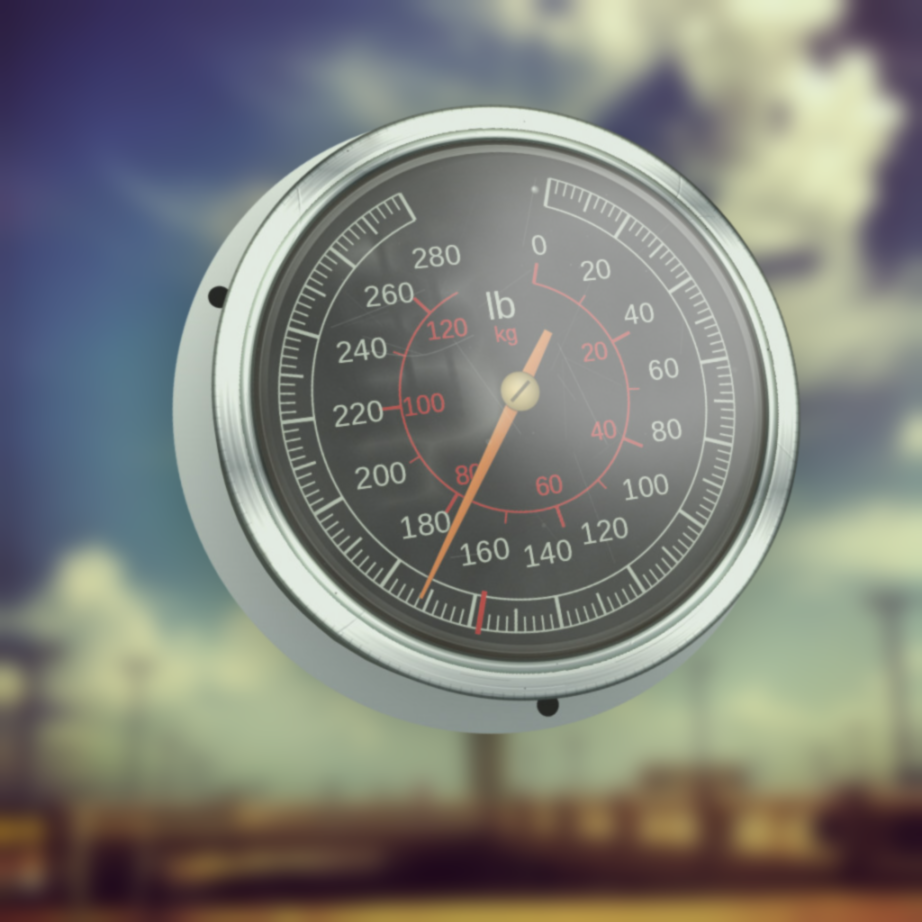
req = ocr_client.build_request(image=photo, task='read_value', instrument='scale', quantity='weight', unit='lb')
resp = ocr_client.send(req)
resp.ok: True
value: 172 lb
